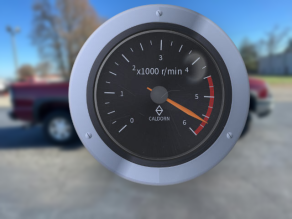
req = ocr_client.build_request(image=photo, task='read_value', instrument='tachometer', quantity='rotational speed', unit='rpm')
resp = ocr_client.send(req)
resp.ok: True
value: 5625 rpm
